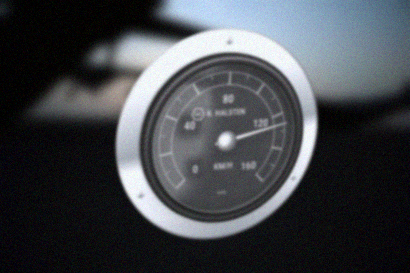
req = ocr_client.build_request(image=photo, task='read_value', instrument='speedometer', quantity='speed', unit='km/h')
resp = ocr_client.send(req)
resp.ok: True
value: 125 km/h
